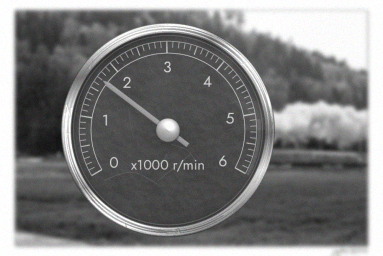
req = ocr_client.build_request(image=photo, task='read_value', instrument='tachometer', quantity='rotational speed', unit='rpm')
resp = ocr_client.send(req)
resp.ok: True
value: 1700 rpm
